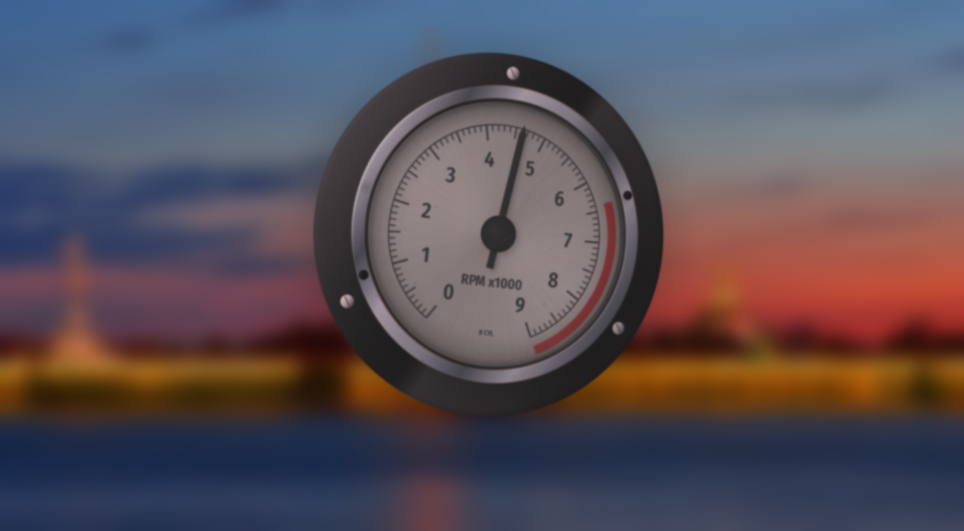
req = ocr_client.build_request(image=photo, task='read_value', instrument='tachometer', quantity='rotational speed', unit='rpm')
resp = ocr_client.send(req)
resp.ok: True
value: 4600 rpm
